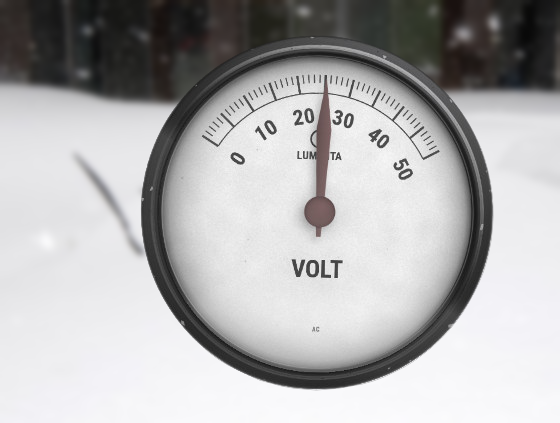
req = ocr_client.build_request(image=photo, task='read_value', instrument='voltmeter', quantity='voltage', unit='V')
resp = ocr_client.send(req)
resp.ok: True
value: 25 V
